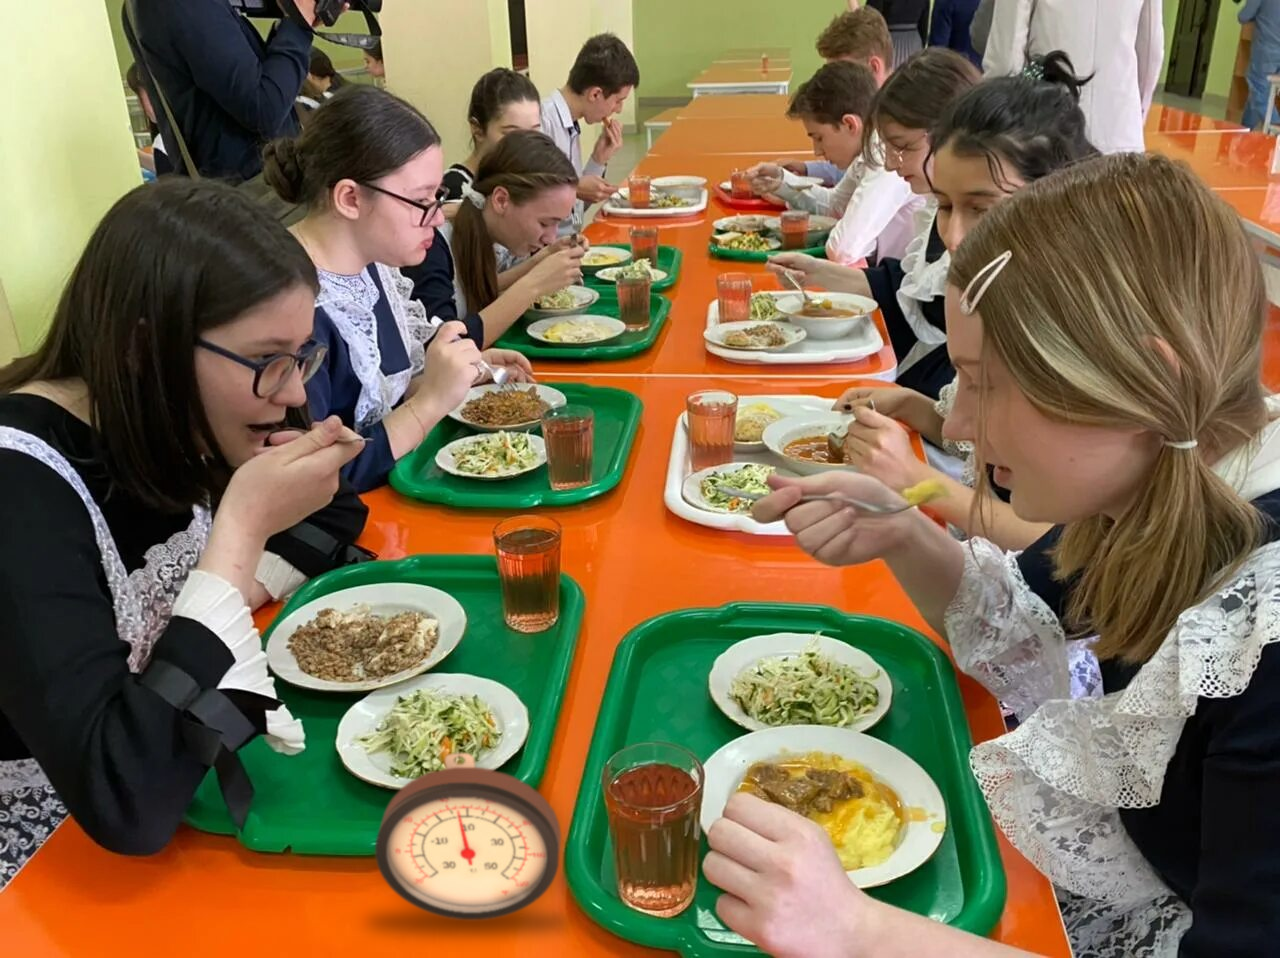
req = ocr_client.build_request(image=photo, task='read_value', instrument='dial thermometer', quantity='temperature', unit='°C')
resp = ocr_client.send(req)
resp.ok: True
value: 7.5 °C
